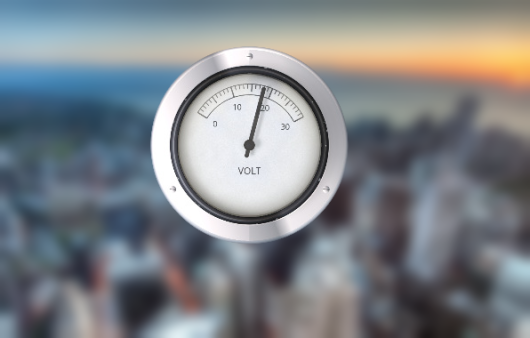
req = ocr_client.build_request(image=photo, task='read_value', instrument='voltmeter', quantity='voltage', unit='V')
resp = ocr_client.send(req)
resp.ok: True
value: 18 V
